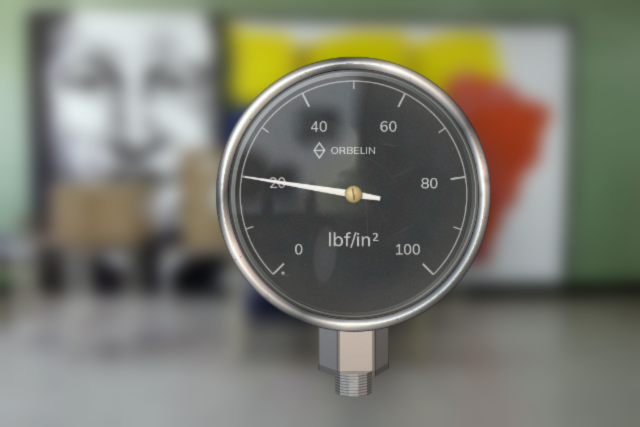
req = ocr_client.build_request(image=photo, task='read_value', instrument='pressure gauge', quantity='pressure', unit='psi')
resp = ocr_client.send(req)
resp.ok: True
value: 20 psi
